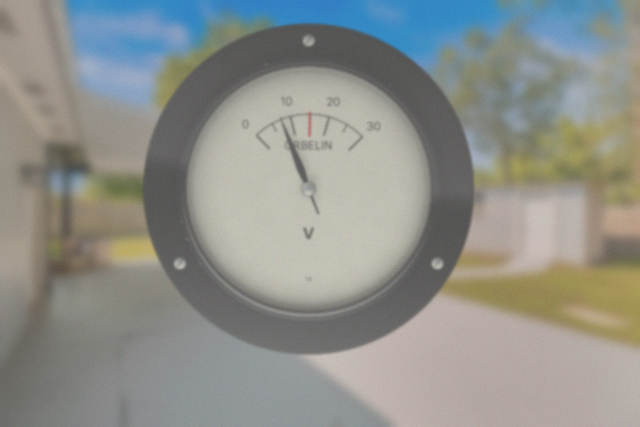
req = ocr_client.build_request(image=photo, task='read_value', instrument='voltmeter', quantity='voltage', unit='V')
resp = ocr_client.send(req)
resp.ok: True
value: 7.5 V
